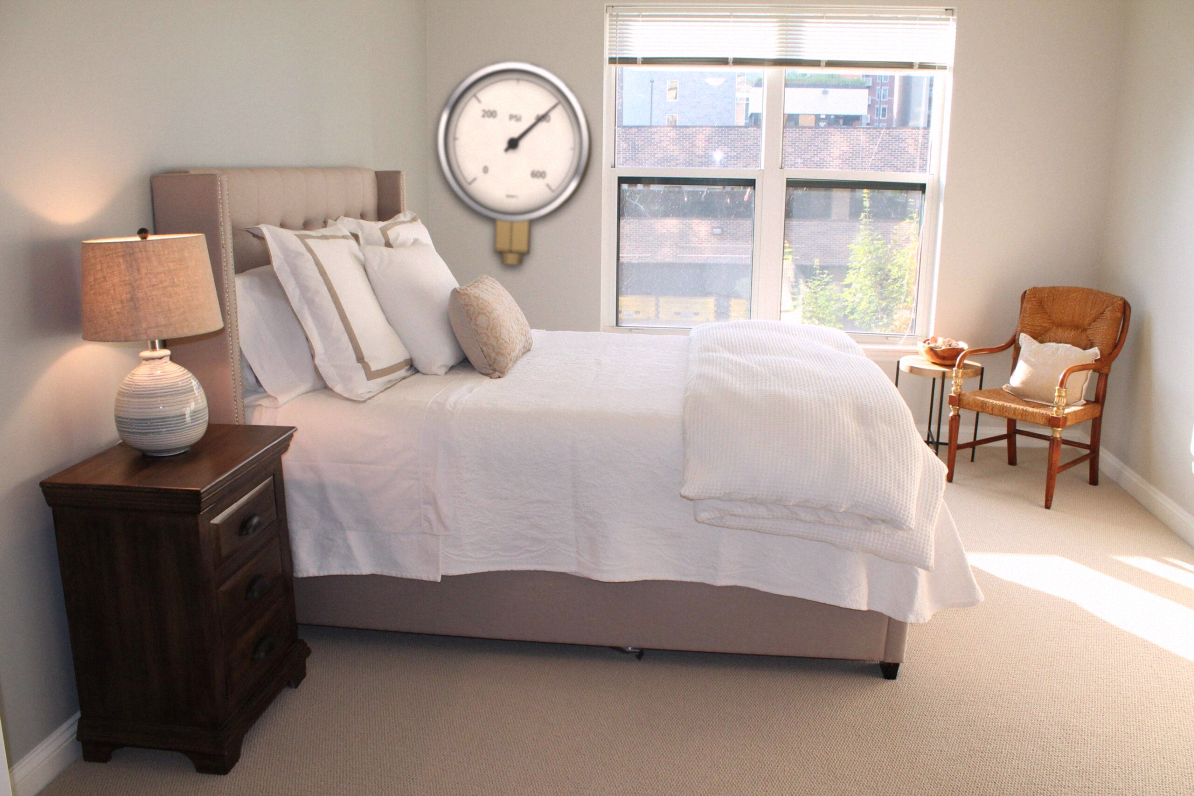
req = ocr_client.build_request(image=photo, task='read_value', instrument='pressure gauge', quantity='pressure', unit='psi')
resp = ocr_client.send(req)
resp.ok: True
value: 400 psi
